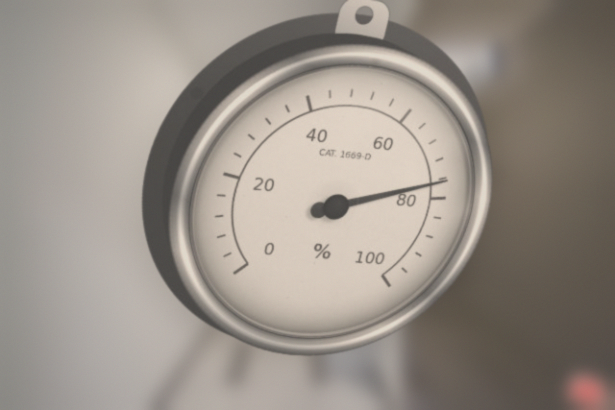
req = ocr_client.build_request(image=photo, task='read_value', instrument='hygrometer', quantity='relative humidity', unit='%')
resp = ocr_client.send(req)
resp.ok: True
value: 76 %
